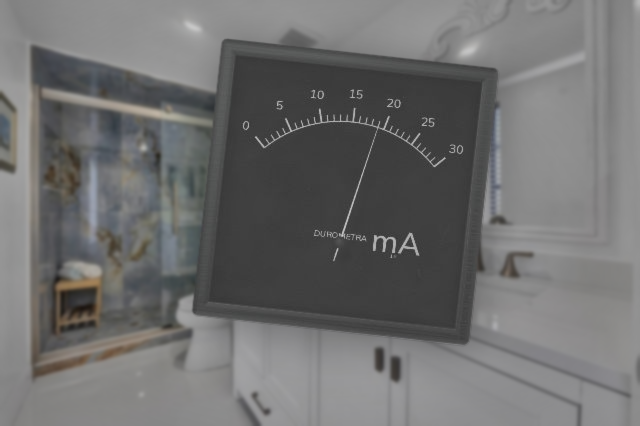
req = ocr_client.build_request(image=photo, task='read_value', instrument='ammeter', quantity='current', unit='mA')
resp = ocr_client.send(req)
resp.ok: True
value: 19 mA
